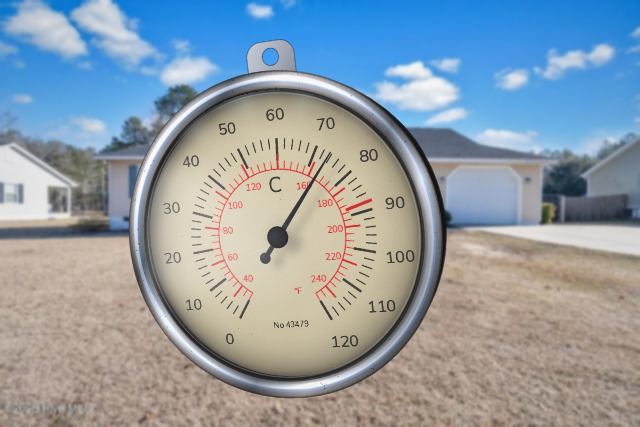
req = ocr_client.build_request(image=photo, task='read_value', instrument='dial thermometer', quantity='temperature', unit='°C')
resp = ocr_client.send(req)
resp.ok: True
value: 74 °C
